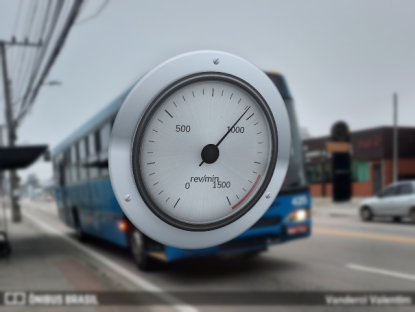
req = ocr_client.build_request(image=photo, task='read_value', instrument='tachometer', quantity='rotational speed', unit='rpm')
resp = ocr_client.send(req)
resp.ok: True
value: 950 rpm
